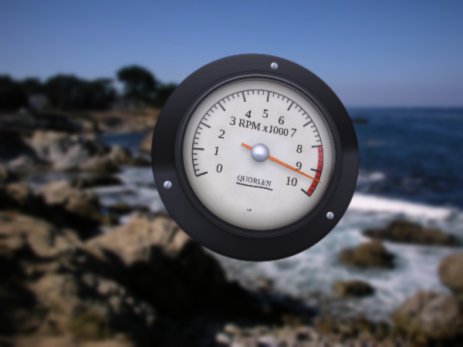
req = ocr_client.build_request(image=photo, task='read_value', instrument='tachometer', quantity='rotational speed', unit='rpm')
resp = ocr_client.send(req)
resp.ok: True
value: 9400 rpm
